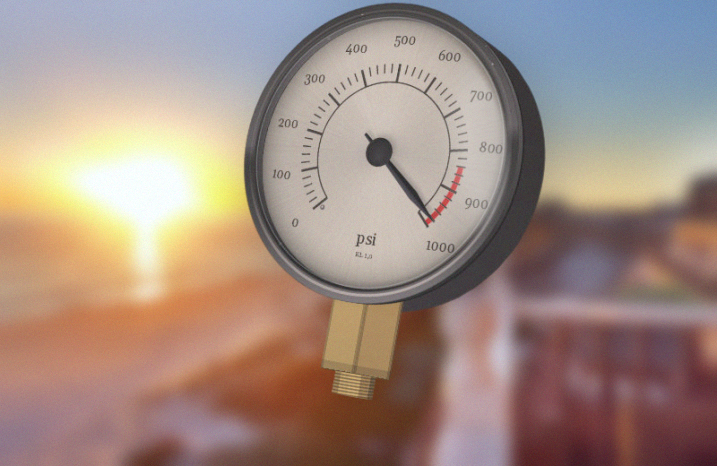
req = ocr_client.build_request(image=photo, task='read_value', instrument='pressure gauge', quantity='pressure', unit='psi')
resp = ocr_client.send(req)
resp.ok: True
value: 980 psi
